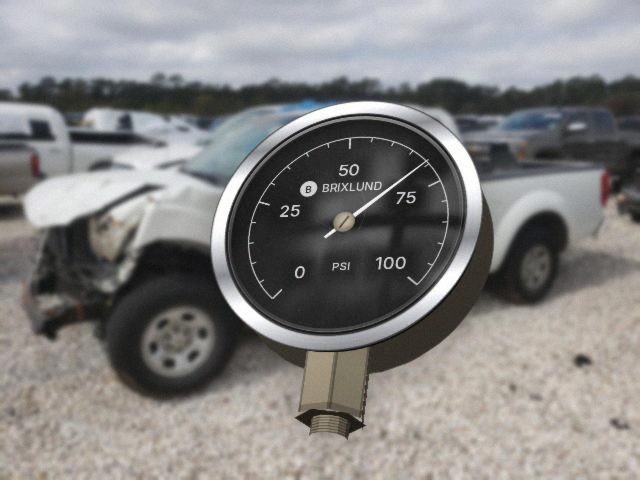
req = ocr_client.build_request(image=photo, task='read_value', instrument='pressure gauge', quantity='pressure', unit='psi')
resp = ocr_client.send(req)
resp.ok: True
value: 70 psi
